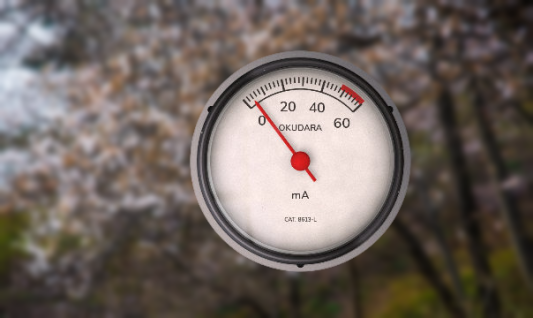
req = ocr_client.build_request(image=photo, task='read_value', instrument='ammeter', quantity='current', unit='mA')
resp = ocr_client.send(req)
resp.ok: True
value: 4 mA
